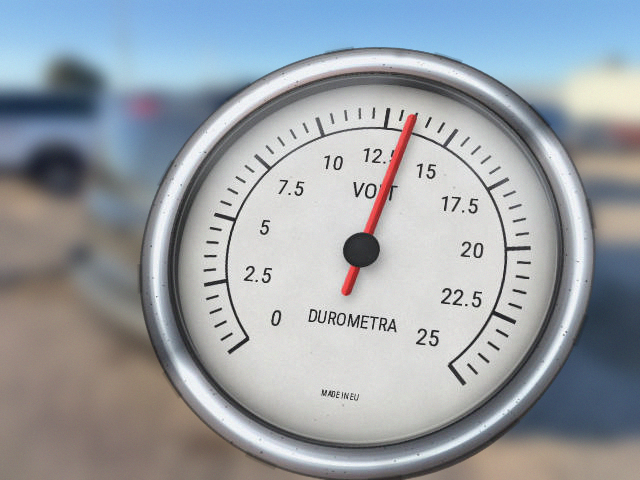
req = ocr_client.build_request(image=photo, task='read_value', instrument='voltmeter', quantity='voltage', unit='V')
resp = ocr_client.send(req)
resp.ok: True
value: 13.5 V
